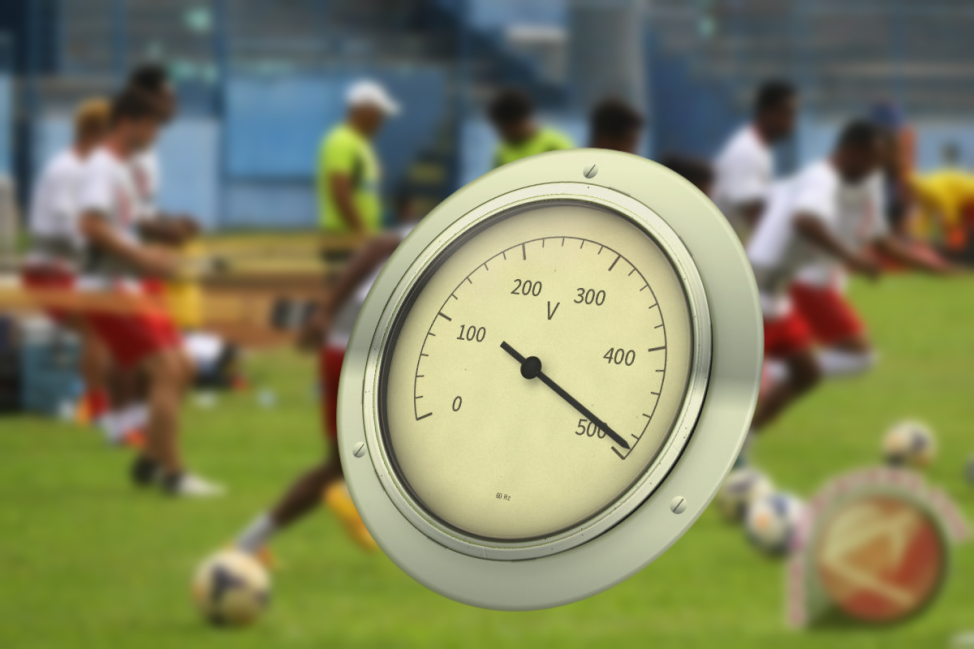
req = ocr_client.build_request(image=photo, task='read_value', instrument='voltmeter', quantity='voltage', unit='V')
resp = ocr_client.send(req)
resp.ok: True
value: 490 V
